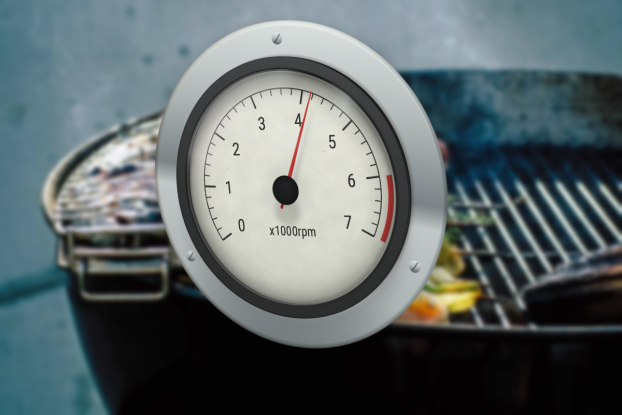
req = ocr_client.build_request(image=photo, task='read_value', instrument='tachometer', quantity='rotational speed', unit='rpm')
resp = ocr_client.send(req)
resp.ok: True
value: 4200 rpm
